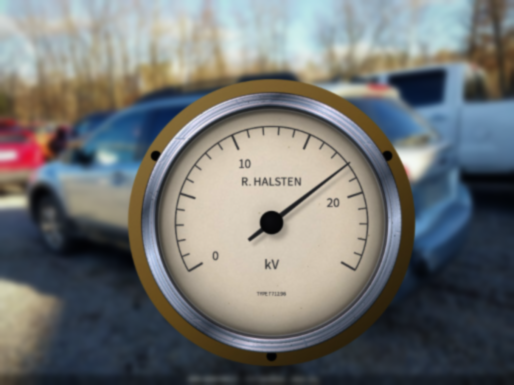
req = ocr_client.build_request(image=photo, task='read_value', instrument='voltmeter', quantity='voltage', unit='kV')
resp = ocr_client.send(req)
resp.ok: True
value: 18 kV
